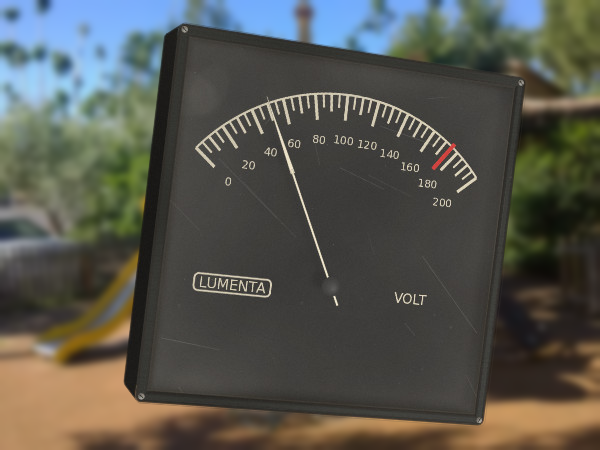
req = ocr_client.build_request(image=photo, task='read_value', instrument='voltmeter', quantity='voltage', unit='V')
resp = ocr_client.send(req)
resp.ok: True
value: 50 V
